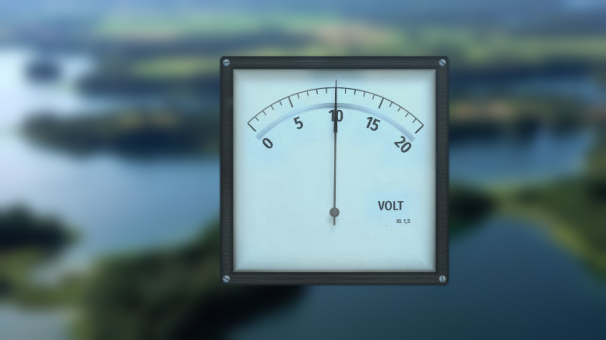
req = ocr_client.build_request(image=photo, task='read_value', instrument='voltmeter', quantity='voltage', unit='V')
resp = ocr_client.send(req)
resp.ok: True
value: 10 V
